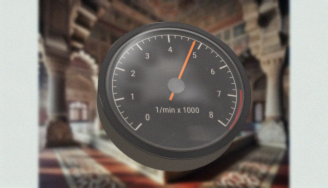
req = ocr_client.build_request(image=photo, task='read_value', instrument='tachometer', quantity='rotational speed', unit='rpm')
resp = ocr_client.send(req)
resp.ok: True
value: 4800 rpm
